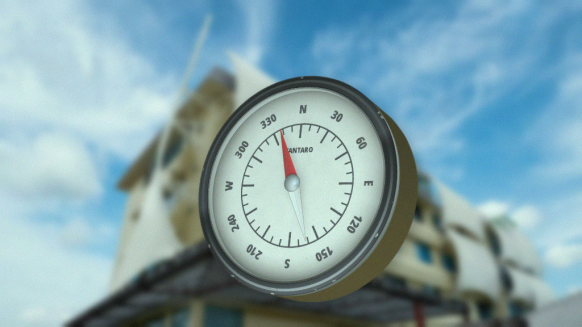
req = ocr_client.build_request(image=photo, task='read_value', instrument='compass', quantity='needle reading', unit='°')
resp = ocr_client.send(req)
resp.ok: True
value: 340 °
